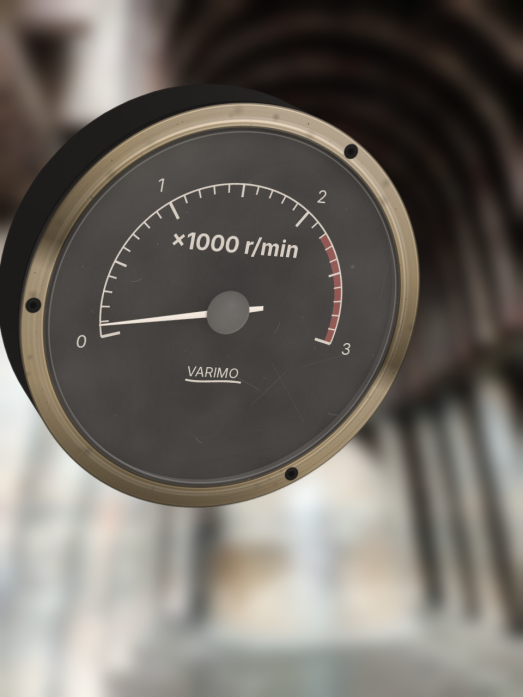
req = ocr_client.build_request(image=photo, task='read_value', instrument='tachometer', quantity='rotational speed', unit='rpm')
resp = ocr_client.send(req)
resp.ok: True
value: 100 rpm
